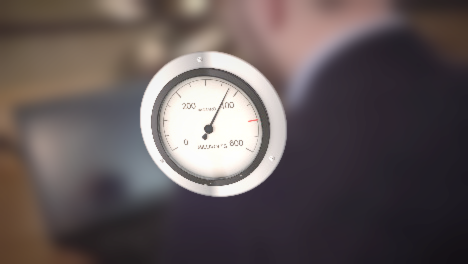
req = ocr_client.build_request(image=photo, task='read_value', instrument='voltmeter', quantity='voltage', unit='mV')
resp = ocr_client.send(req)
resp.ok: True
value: 375 mV
